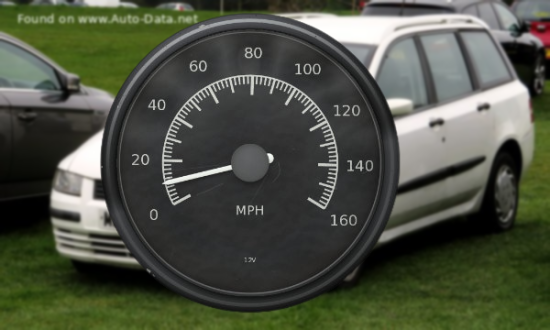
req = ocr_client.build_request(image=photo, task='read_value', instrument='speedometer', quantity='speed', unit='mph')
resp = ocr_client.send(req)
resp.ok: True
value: 10 mph
